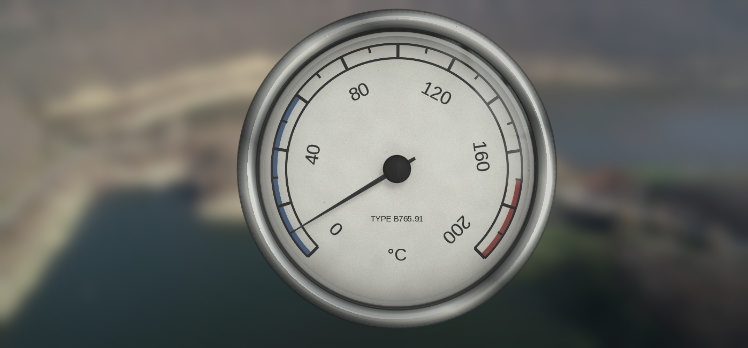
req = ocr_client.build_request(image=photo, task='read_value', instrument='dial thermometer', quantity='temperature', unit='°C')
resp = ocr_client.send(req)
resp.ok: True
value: 10 °C
